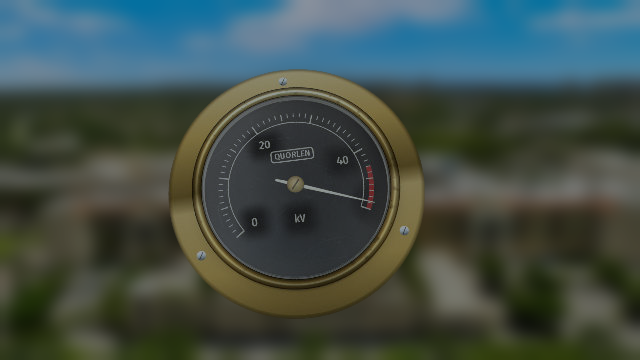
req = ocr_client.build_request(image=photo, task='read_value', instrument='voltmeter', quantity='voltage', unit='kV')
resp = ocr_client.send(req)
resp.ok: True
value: 49 kV
